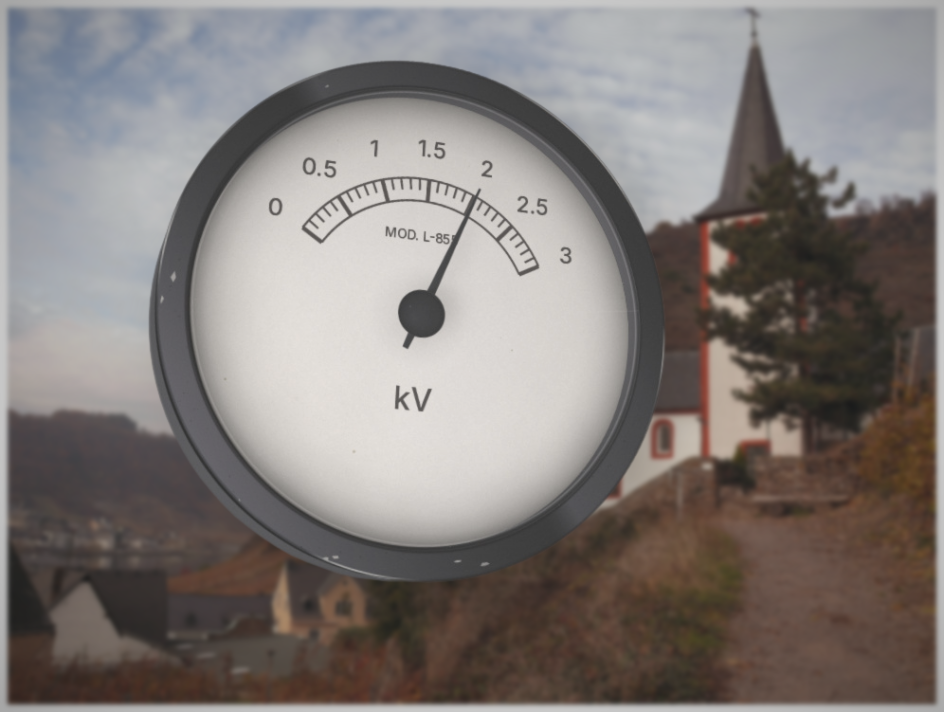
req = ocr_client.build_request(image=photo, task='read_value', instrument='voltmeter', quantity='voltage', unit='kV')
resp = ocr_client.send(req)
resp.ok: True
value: 2 kV
